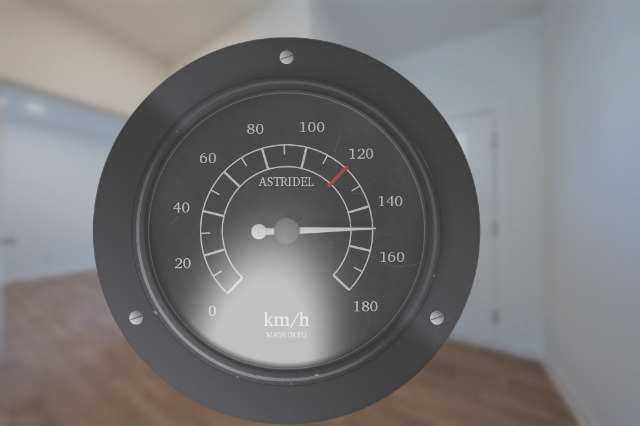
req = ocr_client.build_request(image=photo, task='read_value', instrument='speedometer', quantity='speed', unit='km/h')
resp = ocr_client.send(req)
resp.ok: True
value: 150 km/h
